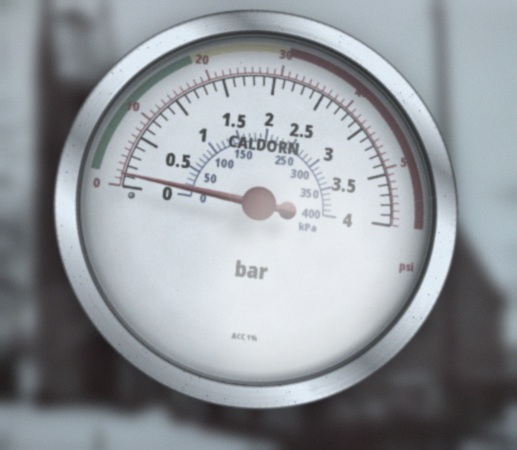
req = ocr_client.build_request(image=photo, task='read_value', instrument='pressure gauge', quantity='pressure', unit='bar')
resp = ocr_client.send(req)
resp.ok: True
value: 0.1 bar
